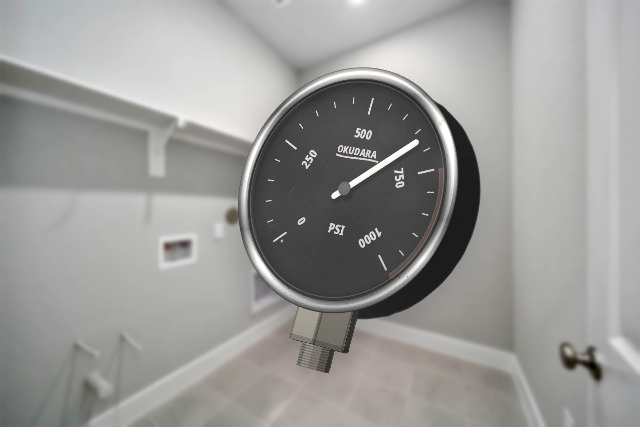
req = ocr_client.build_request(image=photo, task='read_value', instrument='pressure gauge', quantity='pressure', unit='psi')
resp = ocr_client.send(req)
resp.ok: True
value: 675 psi
